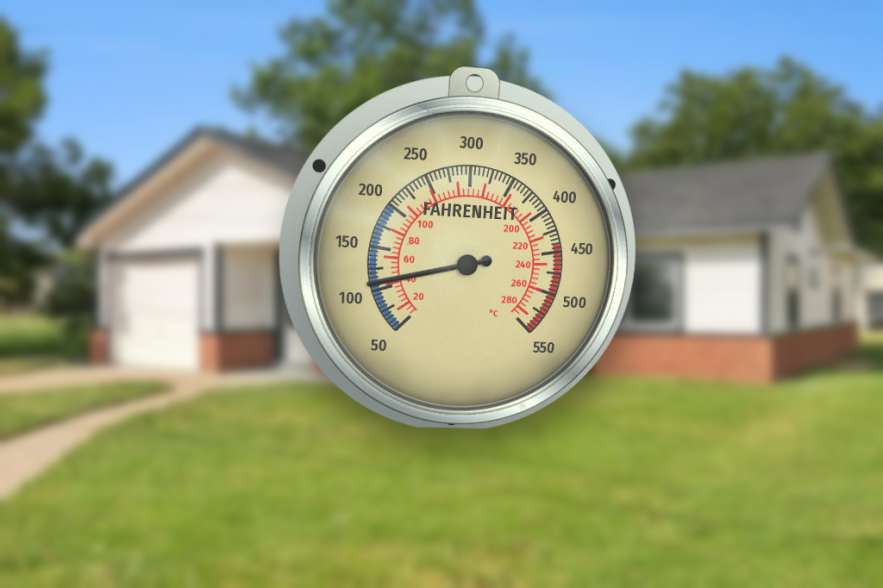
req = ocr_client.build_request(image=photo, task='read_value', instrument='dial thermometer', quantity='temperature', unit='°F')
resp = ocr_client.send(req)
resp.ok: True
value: 110 °F
